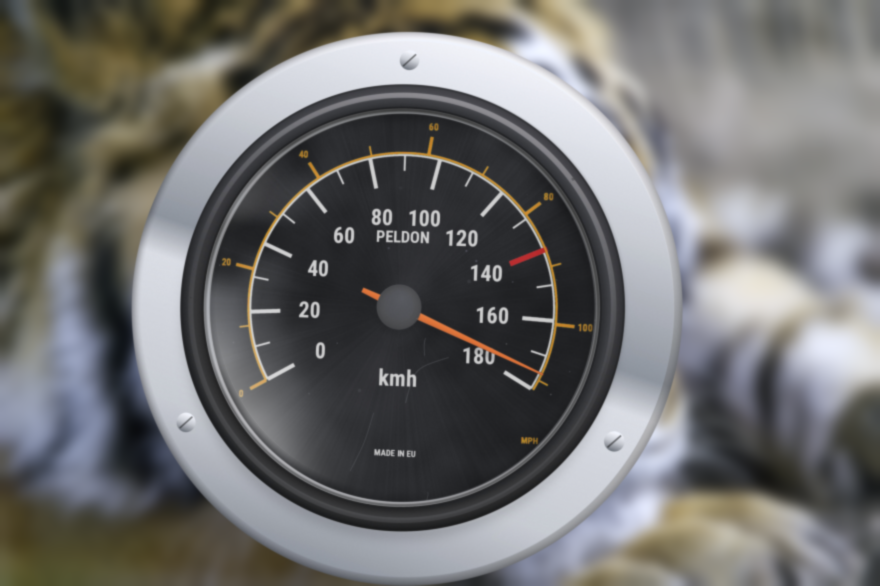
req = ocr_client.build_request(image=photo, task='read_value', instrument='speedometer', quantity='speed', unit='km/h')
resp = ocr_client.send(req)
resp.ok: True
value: 175 km/h
